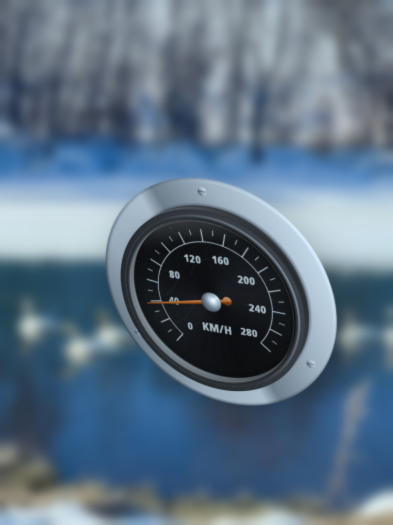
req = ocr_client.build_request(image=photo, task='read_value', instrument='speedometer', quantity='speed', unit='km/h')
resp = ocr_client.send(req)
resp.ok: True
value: 40 km/h
